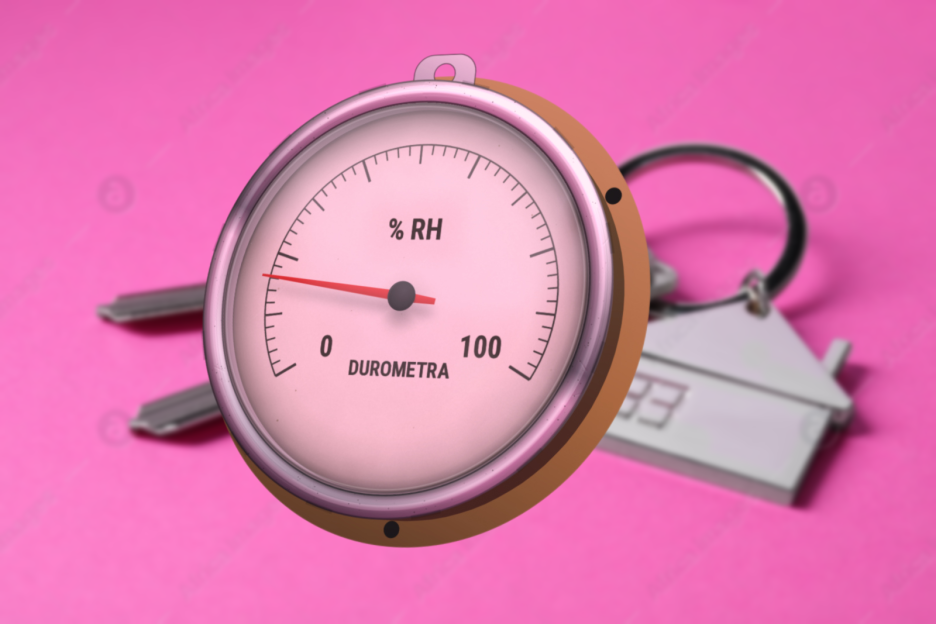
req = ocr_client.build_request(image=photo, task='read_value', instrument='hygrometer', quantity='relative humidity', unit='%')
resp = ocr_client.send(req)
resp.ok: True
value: 16 %
